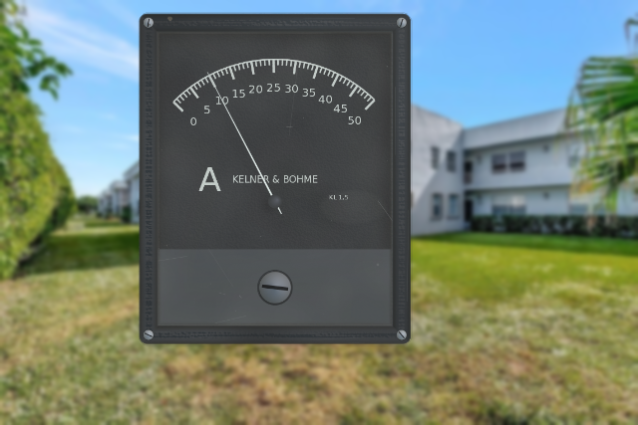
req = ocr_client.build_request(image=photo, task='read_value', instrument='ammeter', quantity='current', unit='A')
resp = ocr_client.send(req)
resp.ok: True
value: 10 A
